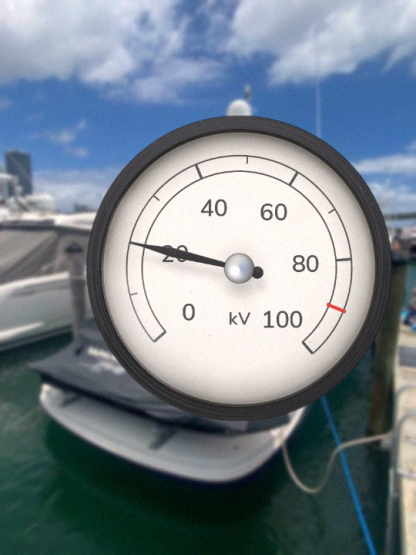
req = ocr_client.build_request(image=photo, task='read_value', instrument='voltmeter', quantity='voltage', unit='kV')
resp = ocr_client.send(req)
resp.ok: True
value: 20 kV
